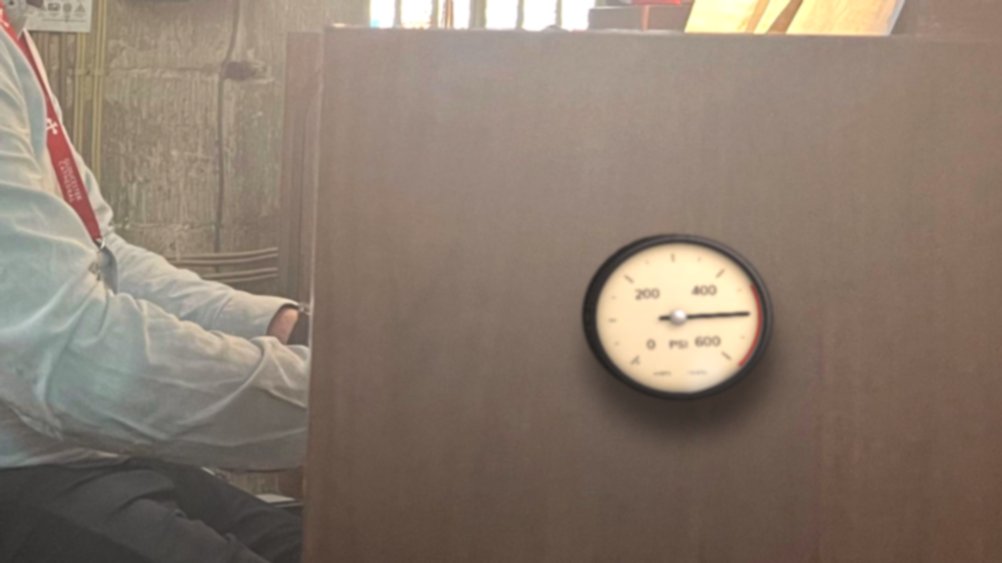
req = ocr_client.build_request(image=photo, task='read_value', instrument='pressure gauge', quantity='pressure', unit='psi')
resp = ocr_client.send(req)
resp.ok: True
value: 500 psi
